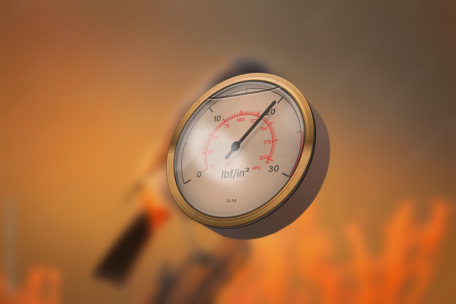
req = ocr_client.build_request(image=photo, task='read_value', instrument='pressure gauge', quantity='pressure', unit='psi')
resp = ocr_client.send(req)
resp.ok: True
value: 20 psi
